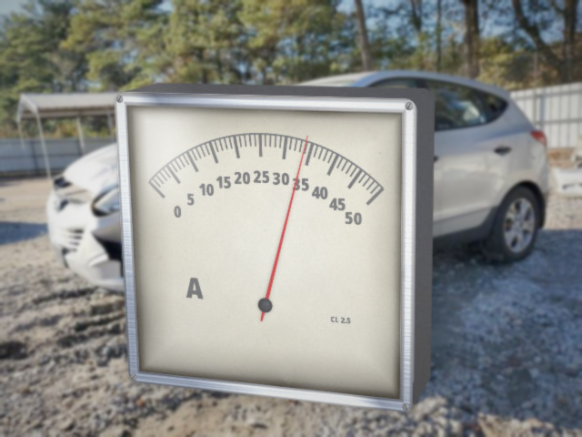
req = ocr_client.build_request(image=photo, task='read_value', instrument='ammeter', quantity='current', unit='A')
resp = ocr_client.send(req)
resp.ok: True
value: 34 A
